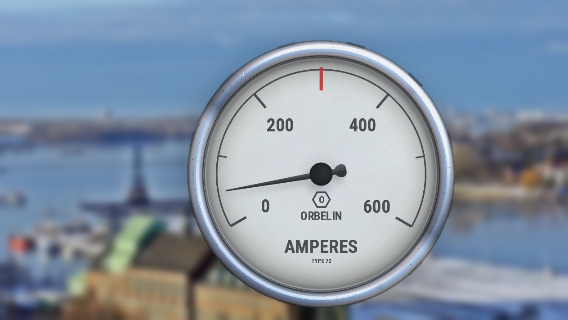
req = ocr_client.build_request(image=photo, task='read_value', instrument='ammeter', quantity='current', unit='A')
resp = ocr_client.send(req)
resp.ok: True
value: 50 A
